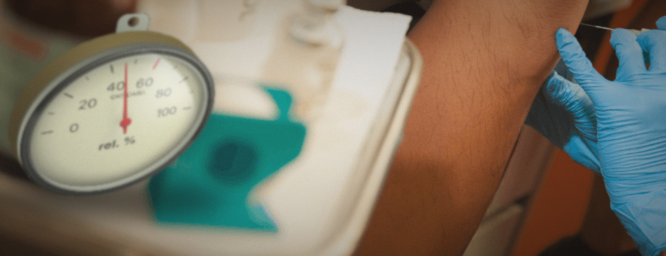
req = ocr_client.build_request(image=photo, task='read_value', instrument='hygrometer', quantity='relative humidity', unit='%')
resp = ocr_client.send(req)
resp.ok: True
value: 45 %
